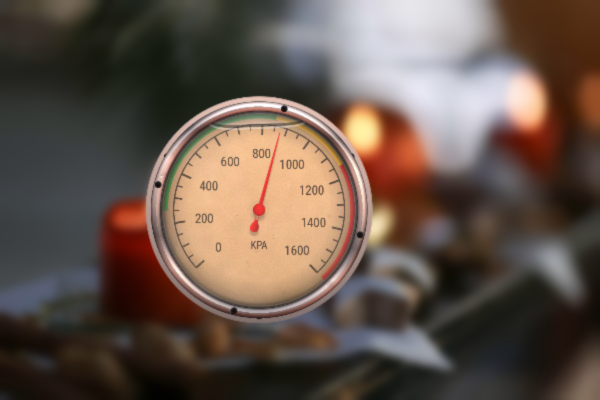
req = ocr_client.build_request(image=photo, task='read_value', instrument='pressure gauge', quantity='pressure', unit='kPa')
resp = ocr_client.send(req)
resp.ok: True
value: 875 kPa
